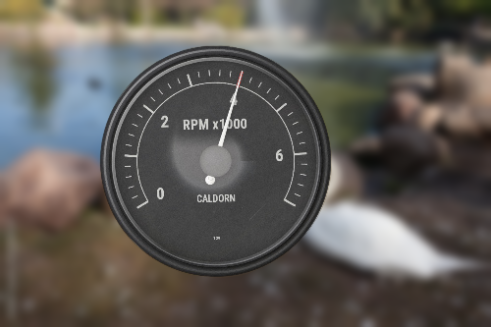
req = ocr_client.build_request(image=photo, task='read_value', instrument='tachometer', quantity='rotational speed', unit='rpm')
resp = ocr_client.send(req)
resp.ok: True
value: 4000 rpm
